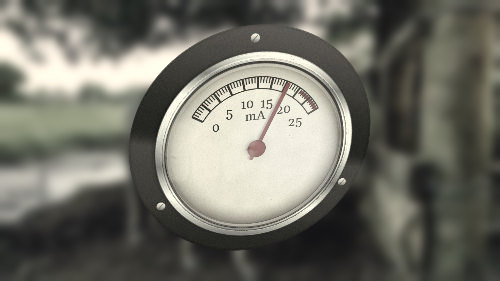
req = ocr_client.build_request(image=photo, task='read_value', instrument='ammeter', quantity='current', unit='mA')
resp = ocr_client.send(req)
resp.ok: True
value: 17.5 mA
